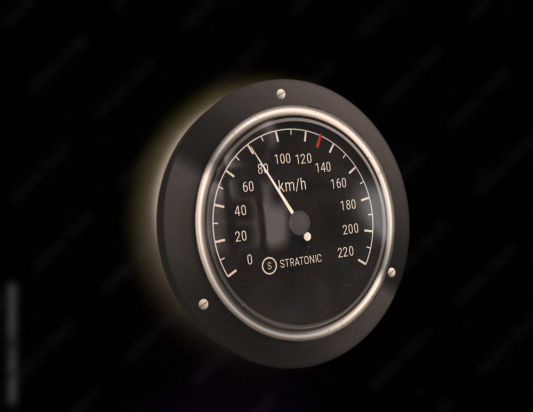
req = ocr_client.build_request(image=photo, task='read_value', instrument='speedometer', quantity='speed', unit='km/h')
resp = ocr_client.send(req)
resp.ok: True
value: 80 km/h
